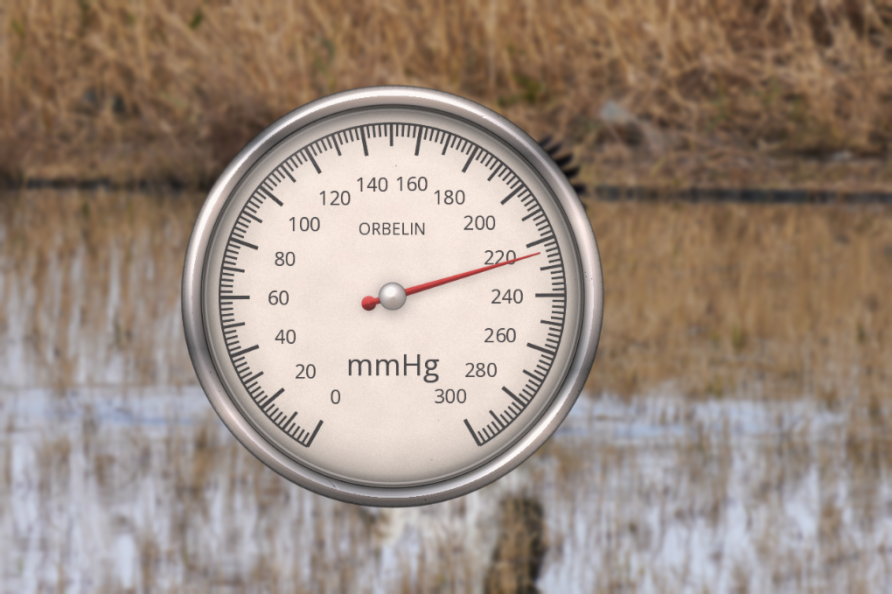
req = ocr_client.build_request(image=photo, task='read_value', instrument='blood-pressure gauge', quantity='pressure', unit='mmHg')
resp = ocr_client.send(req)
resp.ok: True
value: 224 mmHg
